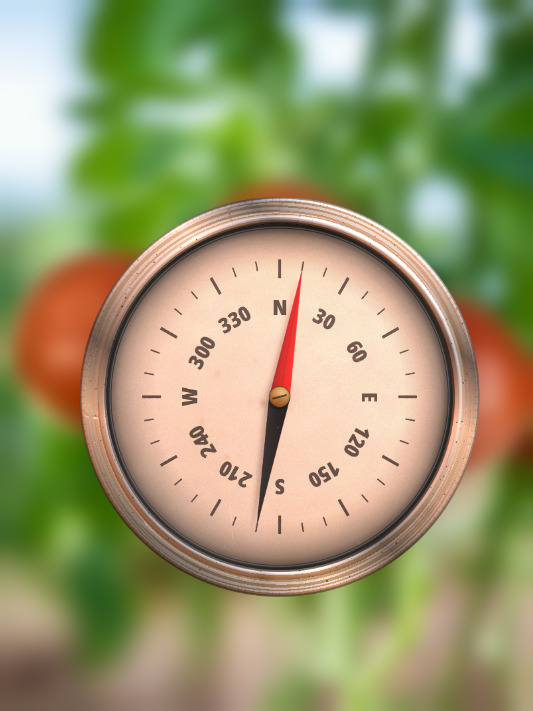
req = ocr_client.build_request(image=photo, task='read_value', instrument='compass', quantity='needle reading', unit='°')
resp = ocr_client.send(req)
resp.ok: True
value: 10 °
